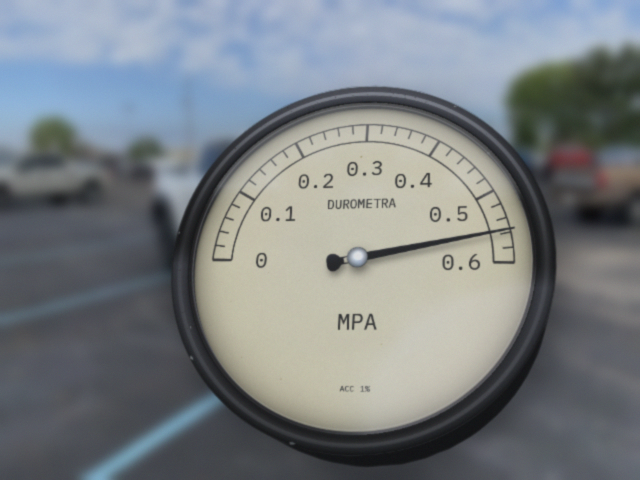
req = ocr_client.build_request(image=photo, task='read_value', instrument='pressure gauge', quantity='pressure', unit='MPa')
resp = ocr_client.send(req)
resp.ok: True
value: 0.56 MPa
